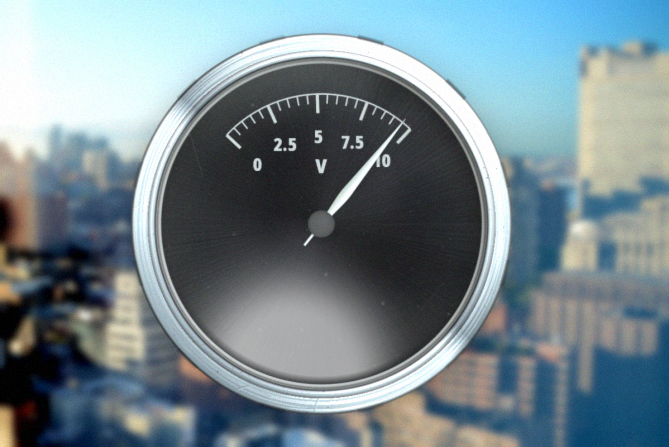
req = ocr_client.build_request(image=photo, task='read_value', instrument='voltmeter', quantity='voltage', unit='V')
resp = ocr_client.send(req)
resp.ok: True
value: 9.5 V
